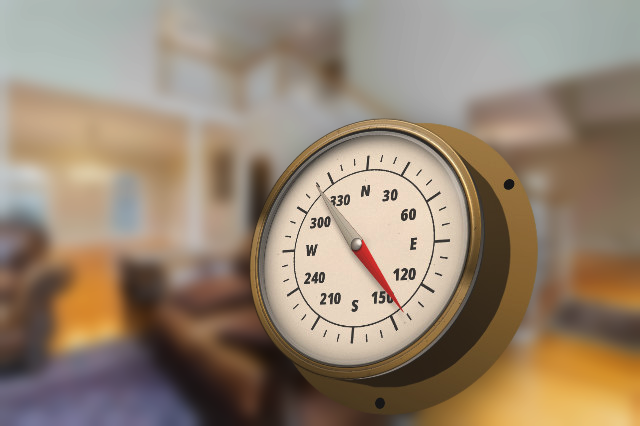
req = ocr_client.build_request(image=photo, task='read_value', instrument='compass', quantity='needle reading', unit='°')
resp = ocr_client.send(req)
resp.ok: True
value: 140 °
